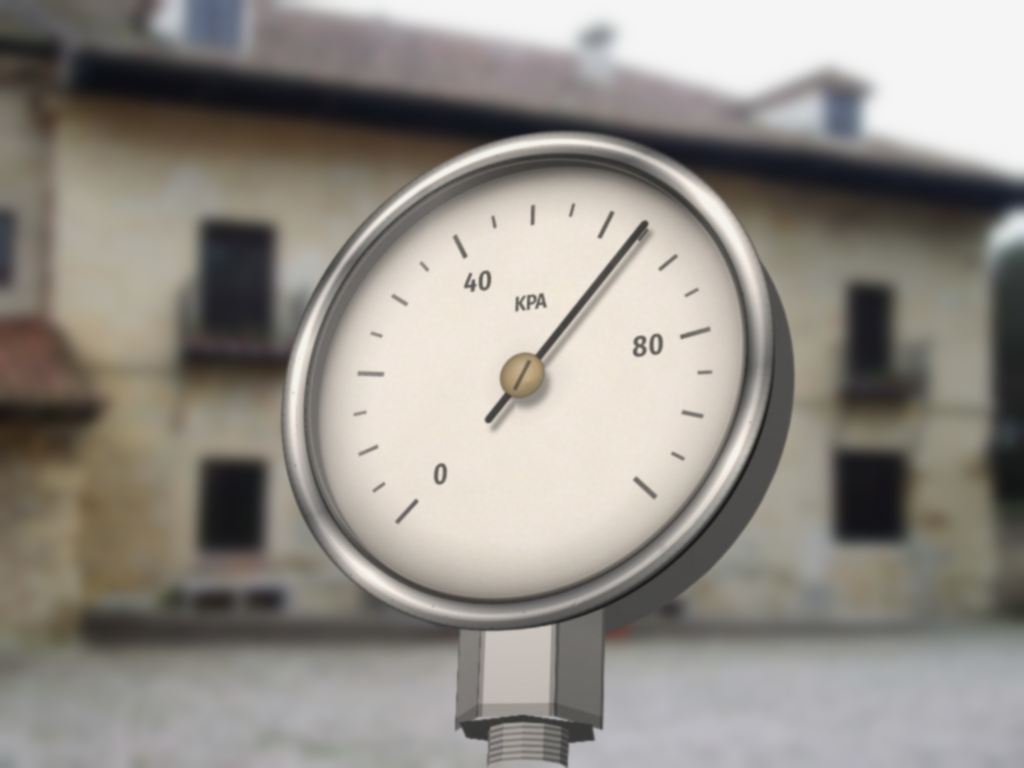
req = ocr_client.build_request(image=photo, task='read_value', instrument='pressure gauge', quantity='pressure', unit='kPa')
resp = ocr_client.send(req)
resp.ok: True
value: 65 kPa
